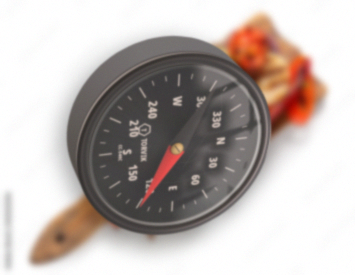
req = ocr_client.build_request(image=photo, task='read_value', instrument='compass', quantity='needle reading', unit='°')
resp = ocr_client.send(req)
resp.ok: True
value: 120 °
